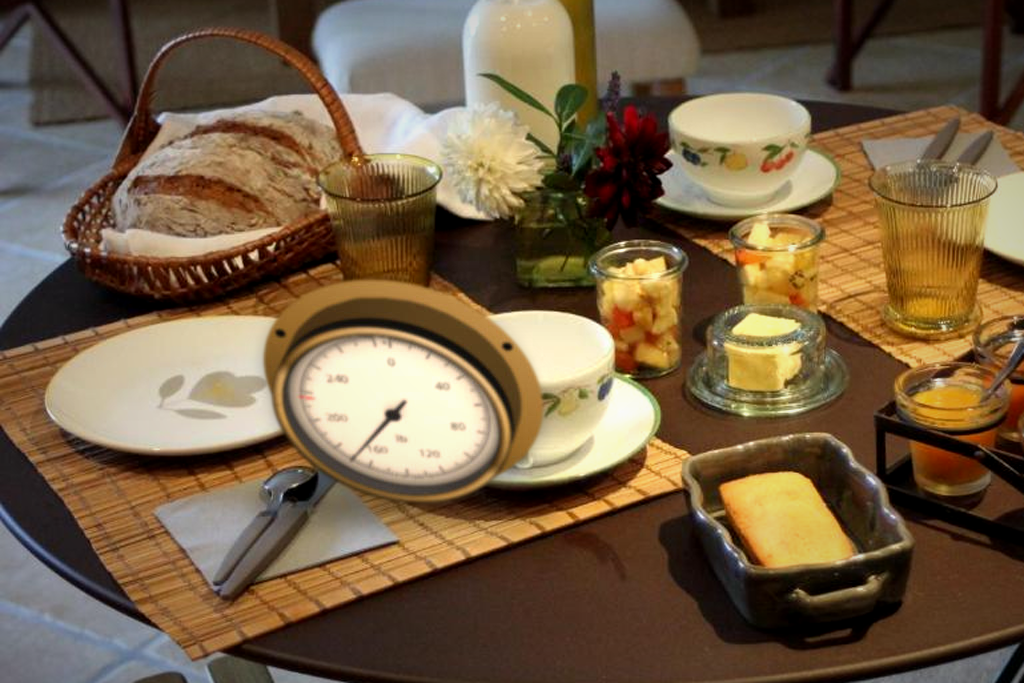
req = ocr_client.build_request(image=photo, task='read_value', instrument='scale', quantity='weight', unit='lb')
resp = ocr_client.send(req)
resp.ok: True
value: 170 lb
